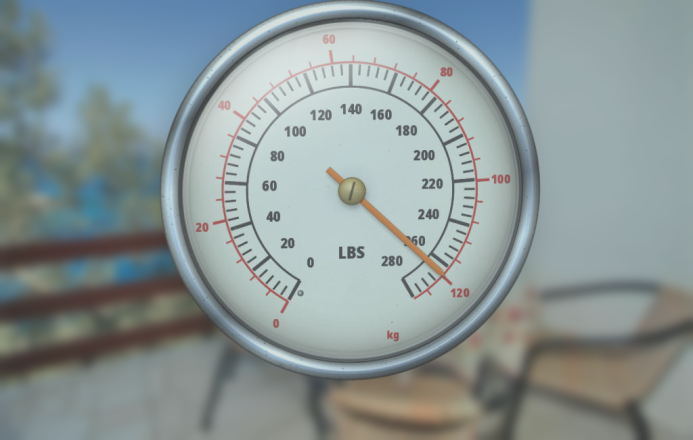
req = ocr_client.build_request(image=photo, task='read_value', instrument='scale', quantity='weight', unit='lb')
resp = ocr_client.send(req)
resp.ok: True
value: 264 lb
